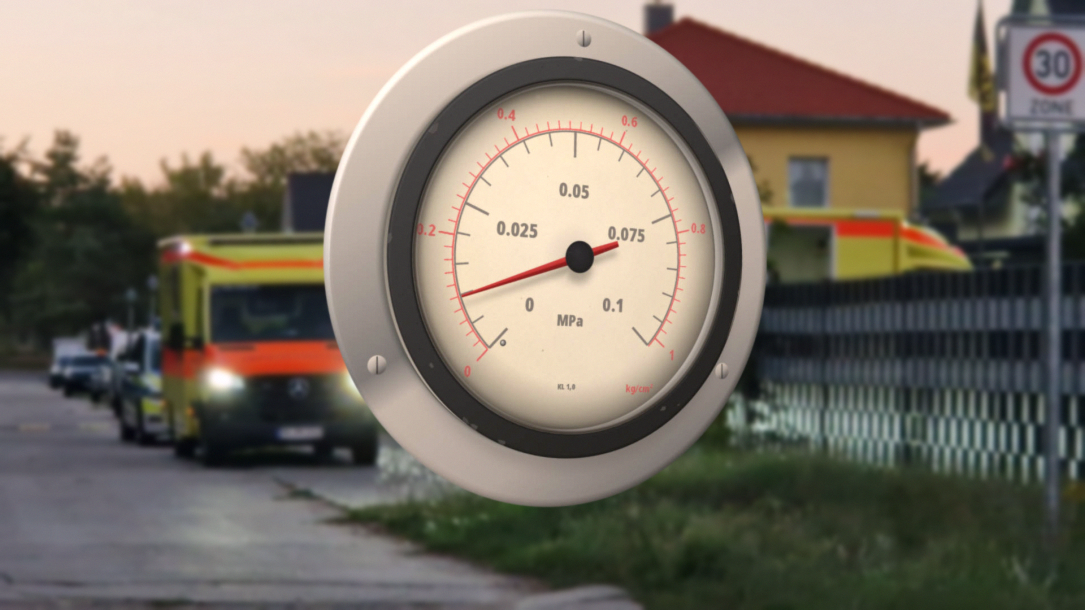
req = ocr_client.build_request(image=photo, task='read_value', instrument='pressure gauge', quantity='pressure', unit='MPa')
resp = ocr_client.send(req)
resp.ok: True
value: 0.01 MPa
